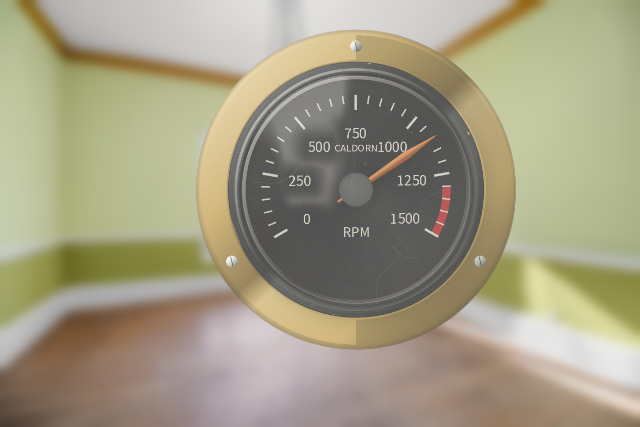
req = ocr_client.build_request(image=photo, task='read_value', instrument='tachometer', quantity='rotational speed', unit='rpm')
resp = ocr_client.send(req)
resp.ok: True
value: 1100 rpm
